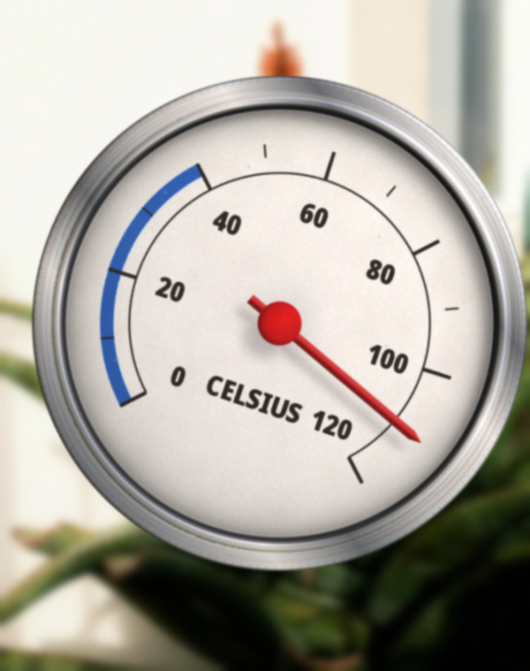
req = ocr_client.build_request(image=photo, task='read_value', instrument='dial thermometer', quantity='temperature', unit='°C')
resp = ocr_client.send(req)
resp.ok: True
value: 110 °C
